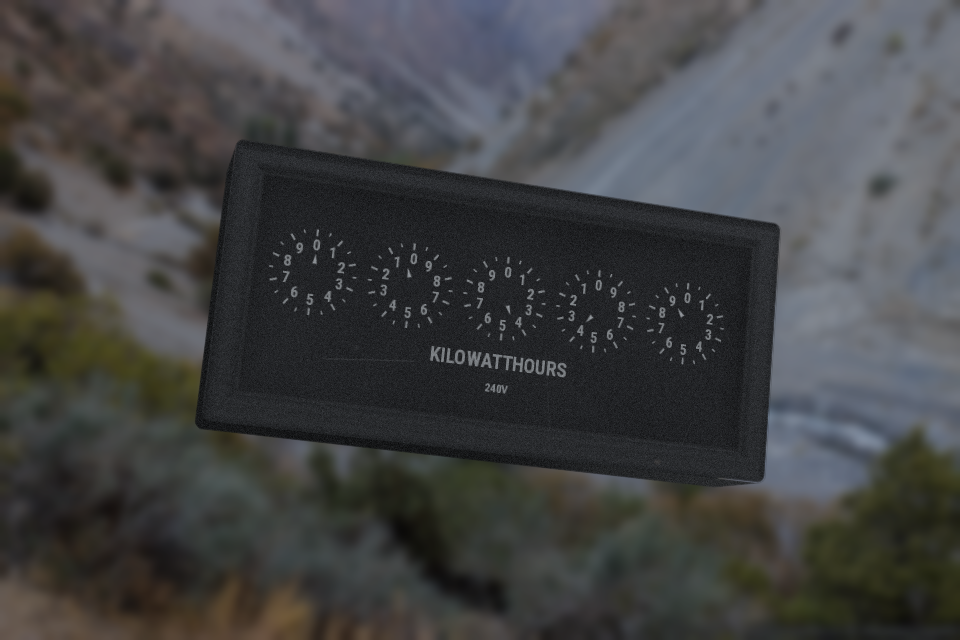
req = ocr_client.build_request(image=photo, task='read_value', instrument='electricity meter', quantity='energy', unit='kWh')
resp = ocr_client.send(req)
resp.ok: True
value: 439 kWh
